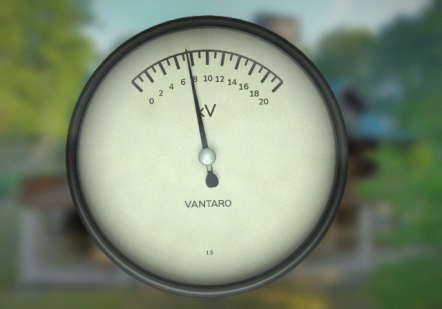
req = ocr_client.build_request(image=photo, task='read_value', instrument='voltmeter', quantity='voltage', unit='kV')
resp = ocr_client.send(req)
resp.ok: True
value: 7.5 kV
